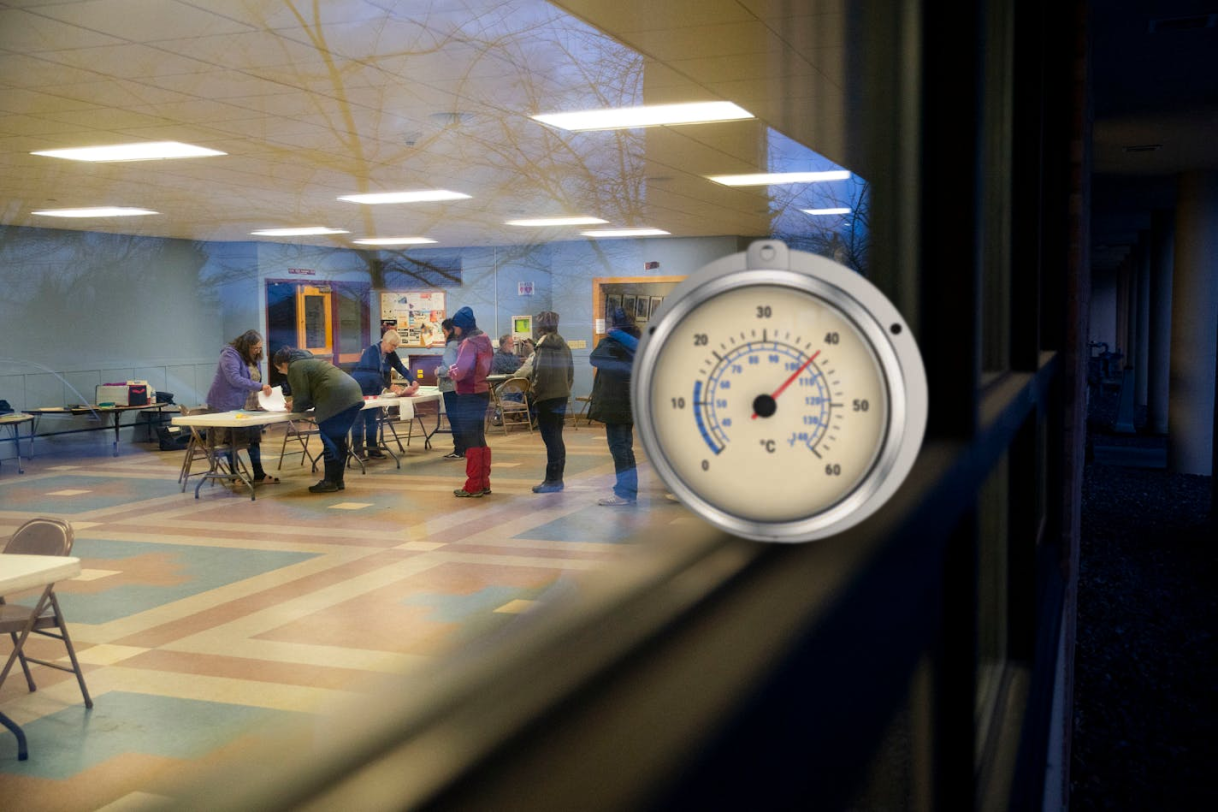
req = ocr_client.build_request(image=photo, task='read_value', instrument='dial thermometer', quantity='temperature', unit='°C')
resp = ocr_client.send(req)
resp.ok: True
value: 40 °C
